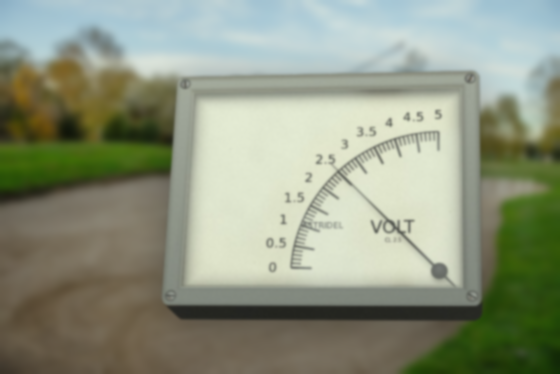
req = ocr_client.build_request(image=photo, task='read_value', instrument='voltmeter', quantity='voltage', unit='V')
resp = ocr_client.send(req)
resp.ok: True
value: 2.5 V
